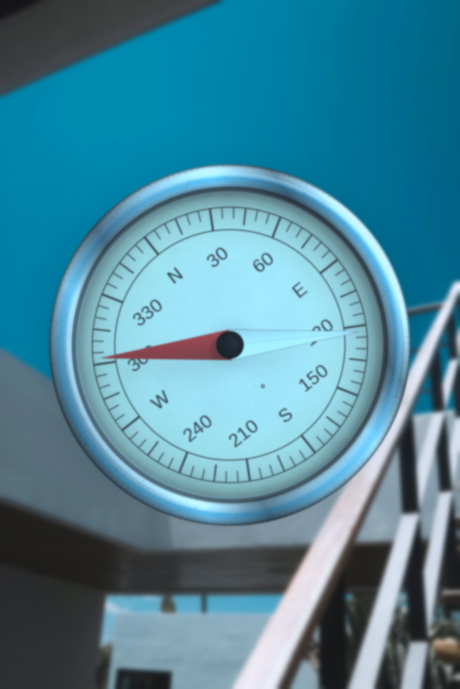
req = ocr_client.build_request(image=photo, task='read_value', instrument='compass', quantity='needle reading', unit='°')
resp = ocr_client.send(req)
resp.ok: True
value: 302.5 °
